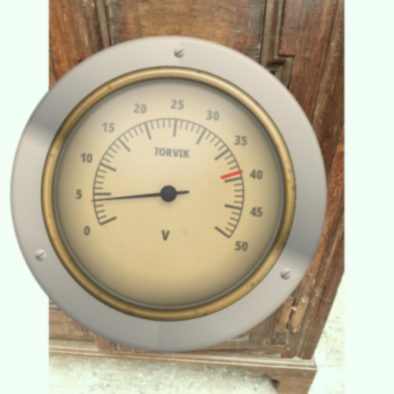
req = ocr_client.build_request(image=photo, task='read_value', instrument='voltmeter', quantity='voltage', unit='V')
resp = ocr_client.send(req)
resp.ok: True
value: 4 V
